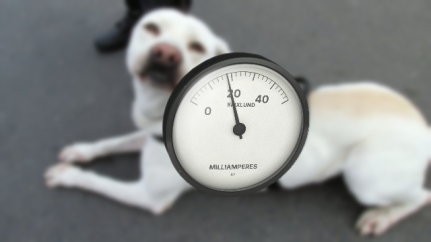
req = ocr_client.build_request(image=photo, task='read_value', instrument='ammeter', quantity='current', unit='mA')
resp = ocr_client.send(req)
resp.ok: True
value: 18 mA
